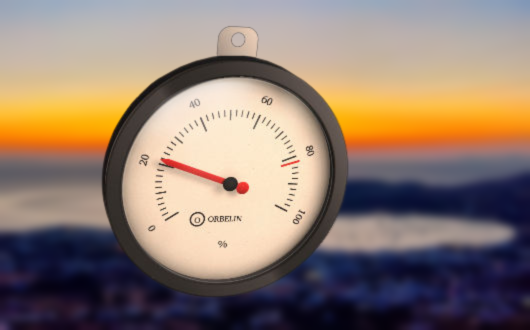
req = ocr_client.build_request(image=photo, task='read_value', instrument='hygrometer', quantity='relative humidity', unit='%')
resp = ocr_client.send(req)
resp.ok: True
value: 22 %
